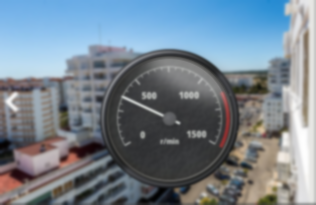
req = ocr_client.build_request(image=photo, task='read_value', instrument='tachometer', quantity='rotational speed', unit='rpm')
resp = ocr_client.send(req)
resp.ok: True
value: 350 rpm
